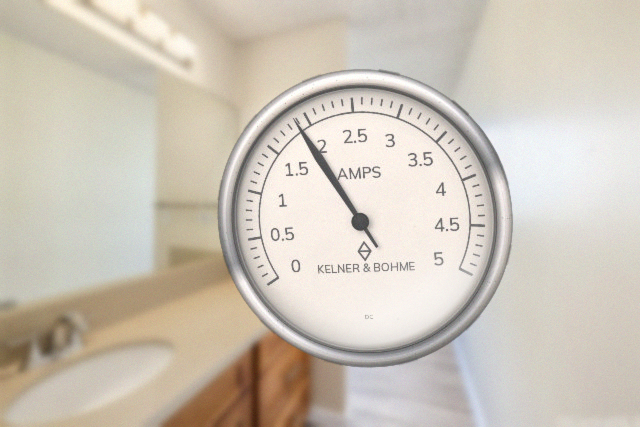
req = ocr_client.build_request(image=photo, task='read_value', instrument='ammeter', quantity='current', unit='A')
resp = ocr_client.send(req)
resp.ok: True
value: 1.9 A
